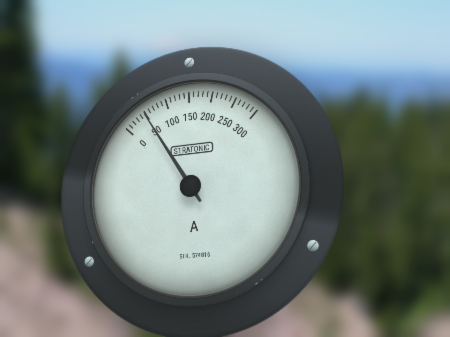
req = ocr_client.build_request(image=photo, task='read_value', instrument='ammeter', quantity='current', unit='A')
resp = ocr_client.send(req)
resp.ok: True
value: 50 A
